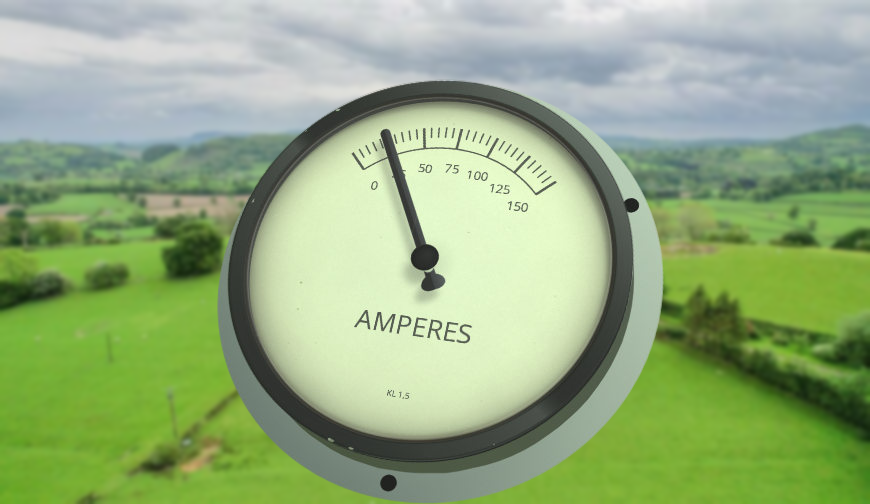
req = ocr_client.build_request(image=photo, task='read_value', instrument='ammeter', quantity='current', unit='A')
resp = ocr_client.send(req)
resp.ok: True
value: 25 A
